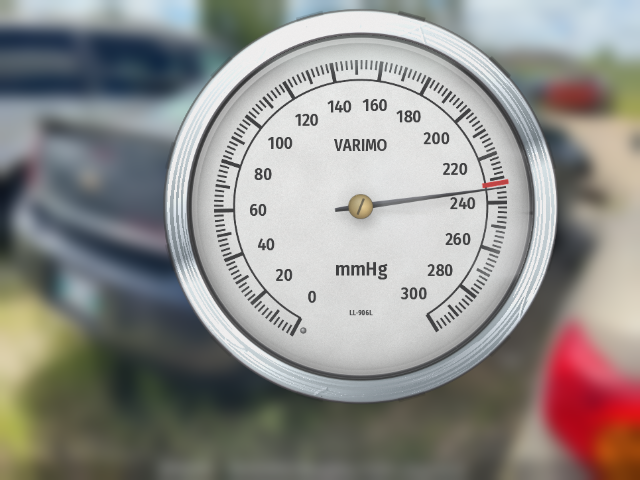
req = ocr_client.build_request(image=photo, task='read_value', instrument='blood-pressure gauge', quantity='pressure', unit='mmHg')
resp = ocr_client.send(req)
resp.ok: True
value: 234 mmHg
